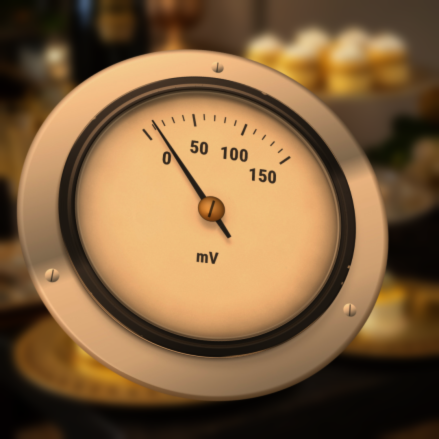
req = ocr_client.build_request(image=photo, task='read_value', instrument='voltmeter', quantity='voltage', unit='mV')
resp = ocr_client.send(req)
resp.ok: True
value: 10 mV
